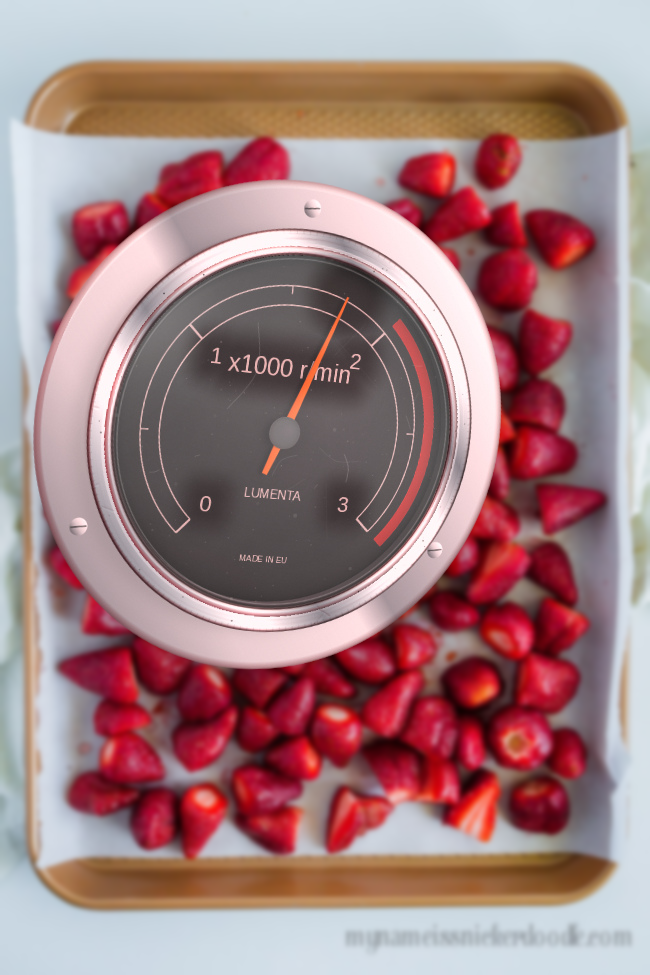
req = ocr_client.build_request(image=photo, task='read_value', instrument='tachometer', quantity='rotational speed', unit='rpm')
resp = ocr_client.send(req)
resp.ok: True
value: 1750 rpm
